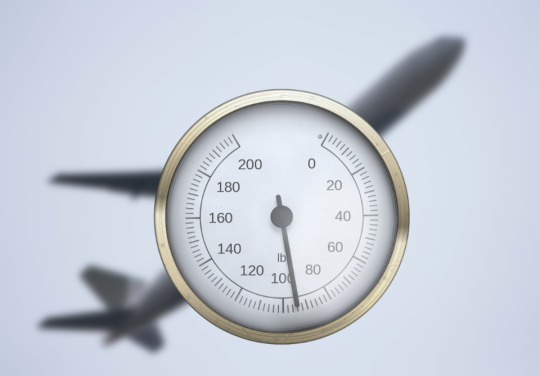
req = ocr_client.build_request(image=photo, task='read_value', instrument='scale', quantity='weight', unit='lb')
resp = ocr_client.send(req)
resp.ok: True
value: 94 lb
